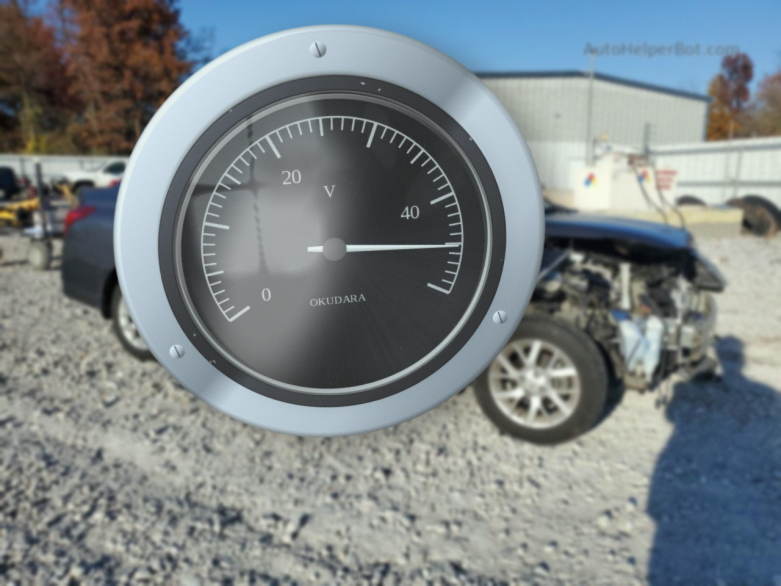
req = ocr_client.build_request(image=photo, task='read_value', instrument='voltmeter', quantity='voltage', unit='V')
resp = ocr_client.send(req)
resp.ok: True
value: 45 V
